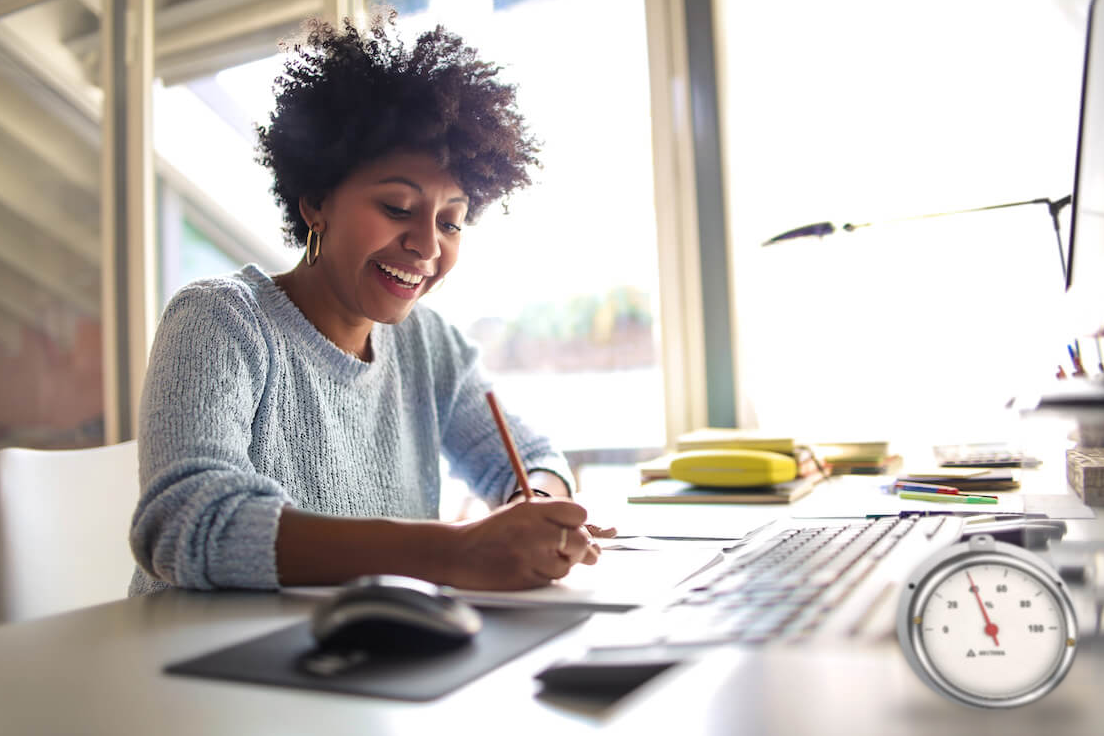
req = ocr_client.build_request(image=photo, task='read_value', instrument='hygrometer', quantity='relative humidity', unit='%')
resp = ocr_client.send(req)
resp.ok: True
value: 40 %
